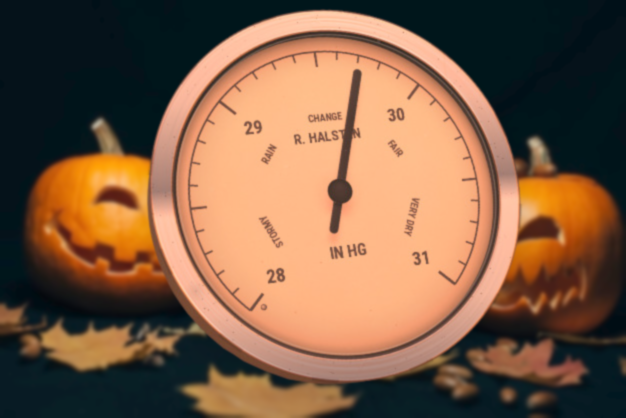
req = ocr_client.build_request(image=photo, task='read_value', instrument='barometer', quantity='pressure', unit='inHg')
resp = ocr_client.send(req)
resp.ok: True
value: 29.7 inHg
